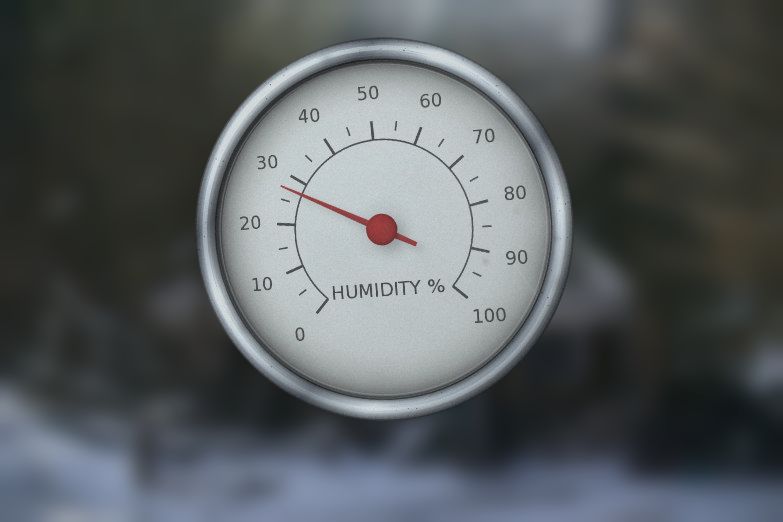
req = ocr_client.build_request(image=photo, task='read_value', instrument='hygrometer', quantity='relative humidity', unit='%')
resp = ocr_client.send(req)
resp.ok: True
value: 27.5 %
